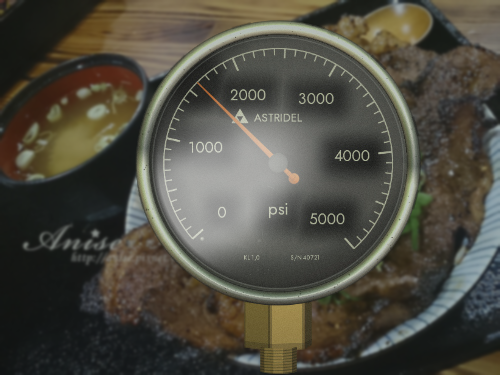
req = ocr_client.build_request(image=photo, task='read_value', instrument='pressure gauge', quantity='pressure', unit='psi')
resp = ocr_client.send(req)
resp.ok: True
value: 1600 psi
